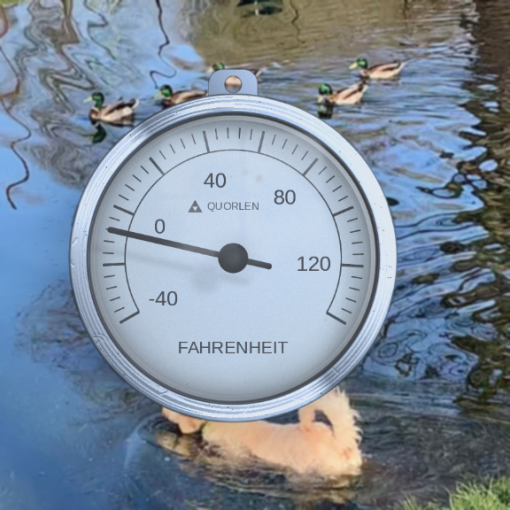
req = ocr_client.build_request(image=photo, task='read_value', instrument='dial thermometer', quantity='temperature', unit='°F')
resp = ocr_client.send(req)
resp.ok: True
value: -8 °F
